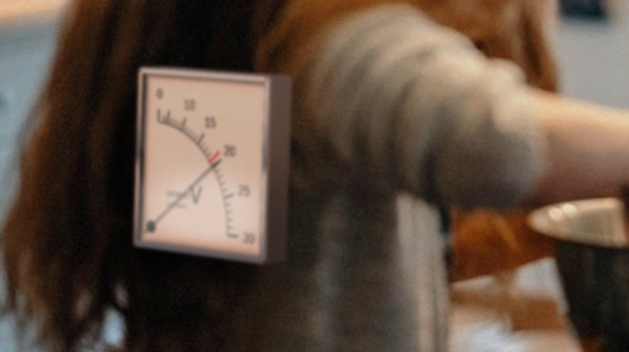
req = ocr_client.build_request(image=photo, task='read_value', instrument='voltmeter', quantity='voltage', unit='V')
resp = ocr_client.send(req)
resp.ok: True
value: 20 V
